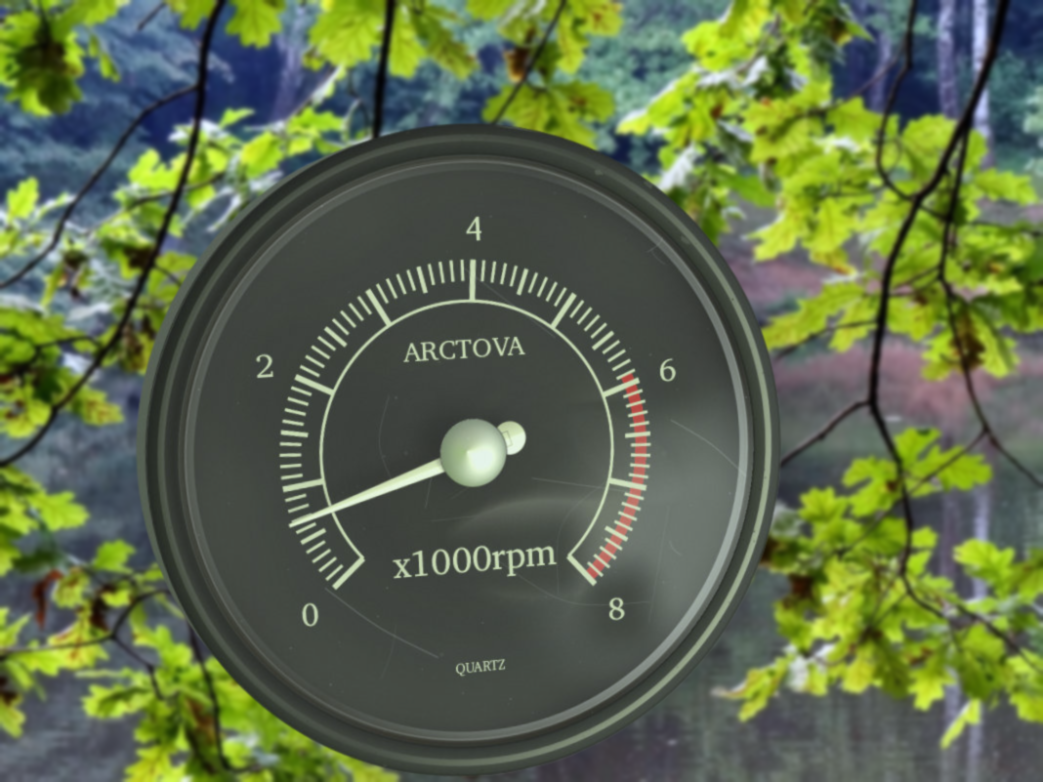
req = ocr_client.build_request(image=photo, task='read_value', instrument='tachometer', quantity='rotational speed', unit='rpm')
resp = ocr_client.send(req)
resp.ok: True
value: 700 rpm
